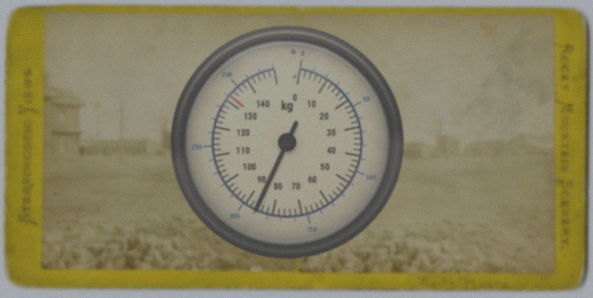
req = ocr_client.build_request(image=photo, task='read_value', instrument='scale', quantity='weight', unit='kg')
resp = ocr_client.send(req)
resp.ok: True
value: 86 kg
